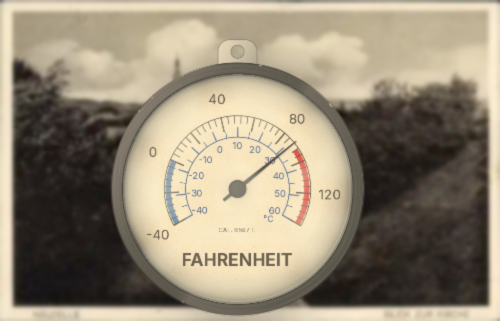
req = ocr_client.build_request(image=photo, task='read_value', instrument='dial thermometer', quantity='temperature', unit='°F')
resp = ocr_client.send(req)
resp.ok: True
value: 88 °F
